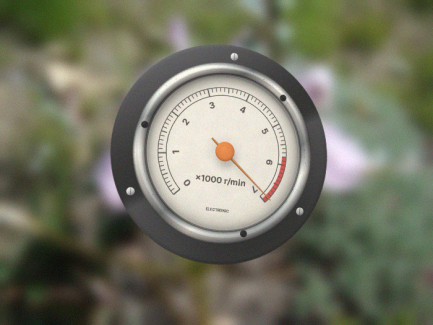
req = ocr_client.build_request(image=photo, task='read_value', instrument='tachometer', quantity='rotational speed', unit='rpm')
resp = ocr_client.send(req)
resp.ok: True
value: 6900 rpm
